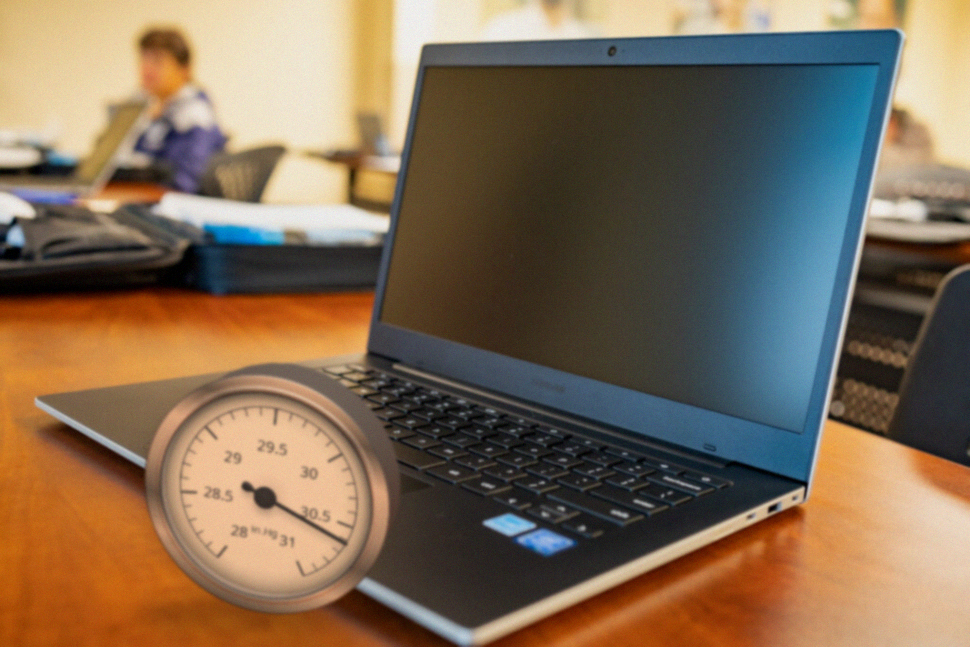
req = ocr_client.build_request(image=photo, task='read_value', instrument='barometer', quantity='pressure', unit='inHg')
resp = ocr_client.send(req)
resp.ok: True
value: 30.6 inHg
